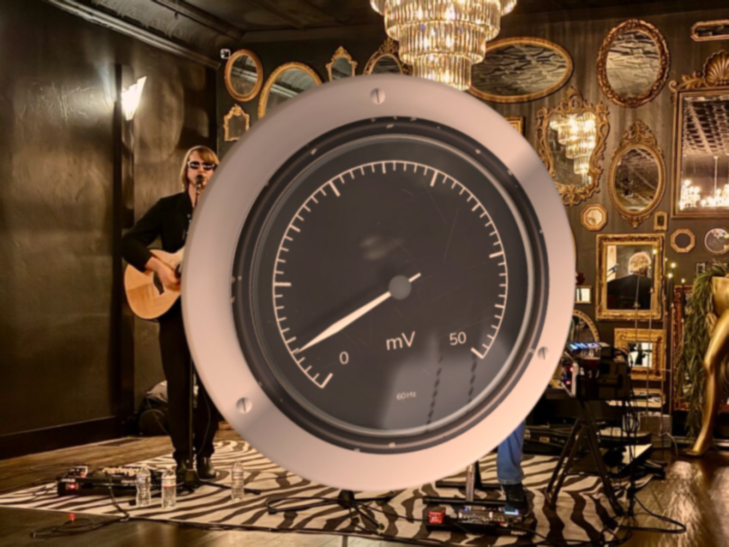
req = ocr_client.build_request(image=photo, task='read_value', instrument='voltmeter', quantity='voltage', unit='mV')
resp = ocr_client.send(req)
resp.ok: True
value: 4 mV
